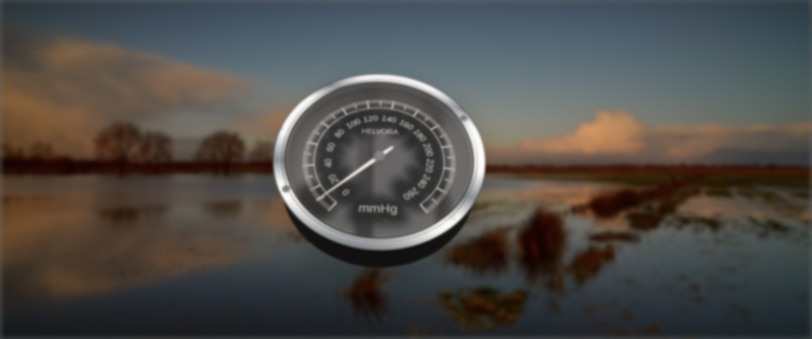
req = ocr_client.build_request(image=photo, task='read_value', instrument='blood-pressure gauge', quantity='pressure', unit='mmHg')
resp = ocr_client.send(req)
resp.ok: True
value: 10 mmHg
